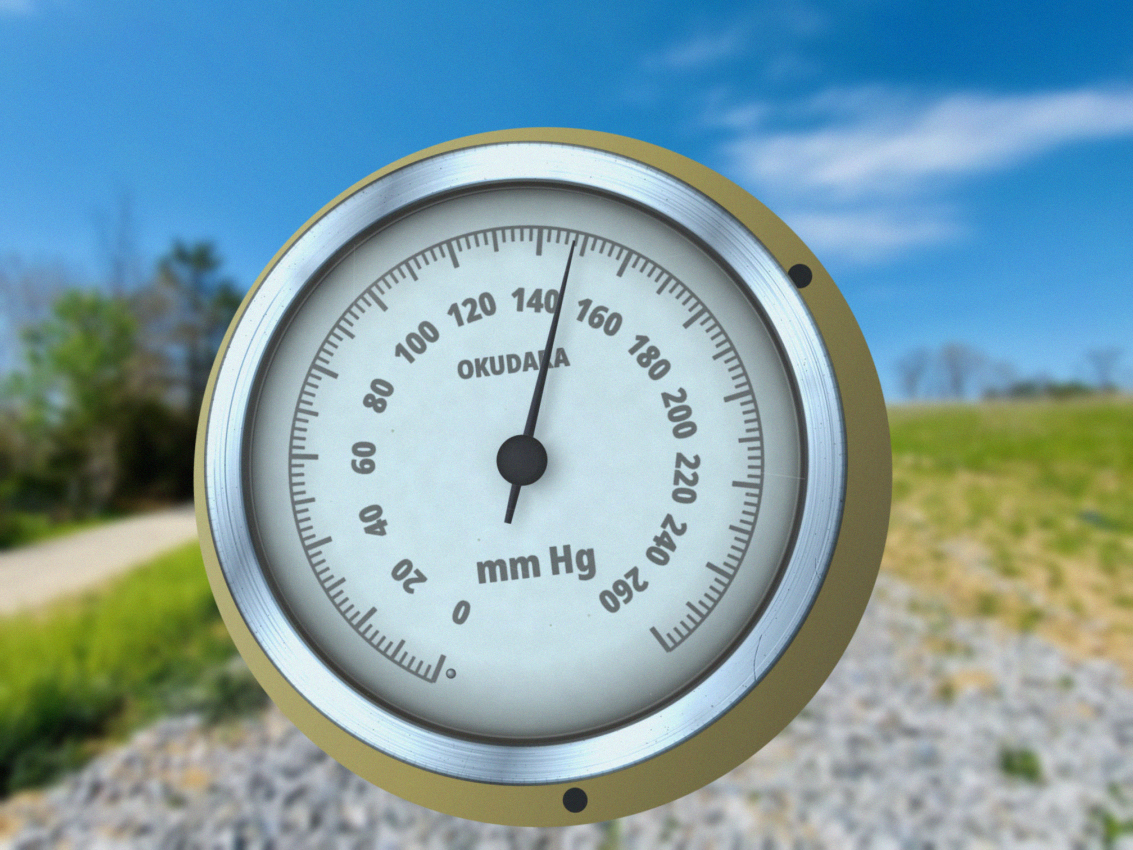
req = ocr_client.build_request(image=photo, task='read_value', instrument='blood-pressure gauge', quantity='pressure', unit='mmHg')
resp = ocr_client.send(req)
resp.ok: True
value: 148 mmHg
